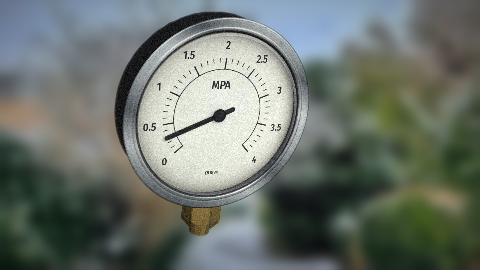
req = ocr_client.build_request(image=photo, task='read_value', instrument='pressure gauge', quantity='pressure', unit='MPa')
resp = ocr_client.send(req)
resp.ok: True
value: 0.3 MPa
